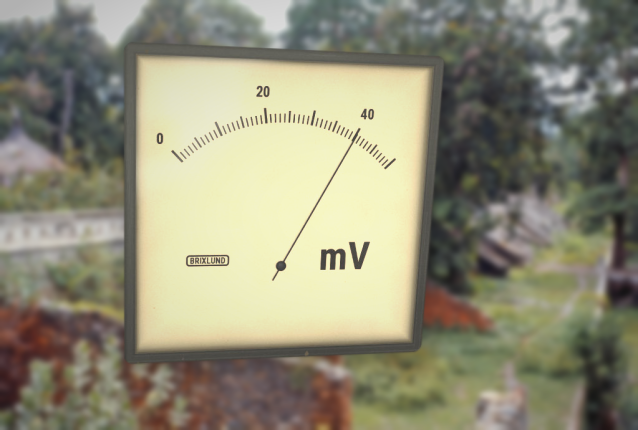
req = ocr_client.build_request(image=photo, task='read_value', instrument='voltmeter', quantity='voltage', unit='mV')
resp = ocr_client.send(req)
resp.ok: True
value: 40 mV
